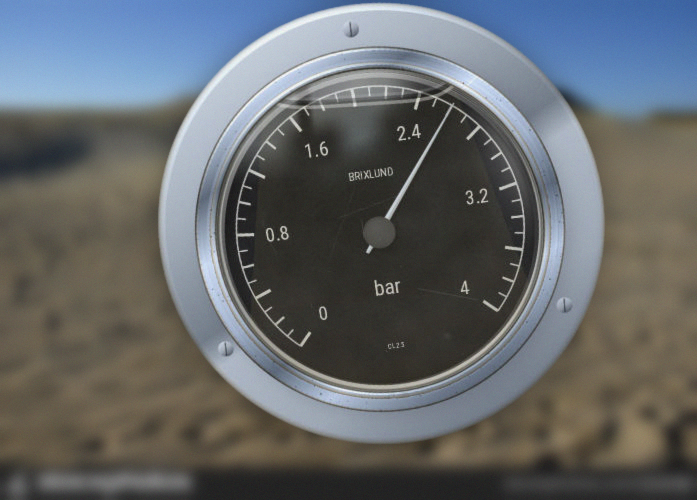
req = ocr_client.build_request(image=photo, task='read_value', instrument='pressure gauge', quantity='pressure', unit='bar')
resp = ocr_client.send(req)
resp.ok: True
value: 2.6 bar
